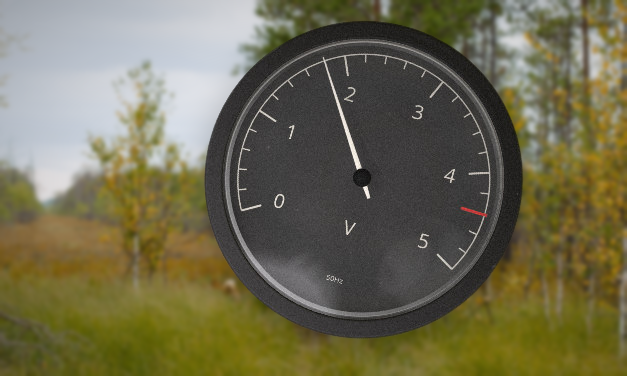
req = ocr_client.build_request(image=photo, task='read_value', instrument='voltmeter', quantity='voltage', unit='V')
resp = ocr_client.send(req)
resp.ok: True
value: 1.8 V
